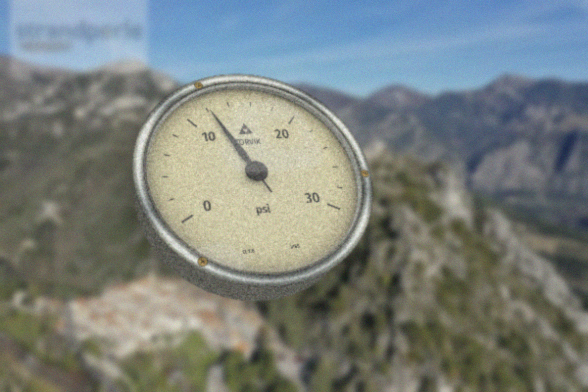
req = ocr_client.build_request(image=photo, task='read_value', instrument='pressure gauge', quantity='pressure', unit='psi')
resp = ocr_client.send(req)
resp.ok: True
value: 12 psi
